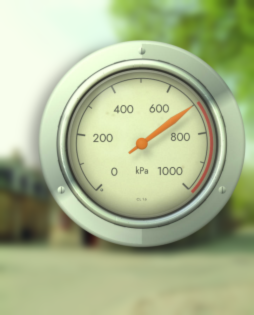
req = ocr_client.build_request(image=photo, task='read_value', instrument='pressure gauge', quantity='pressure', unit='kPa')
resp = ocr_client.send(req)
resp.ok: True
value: 700 kPa
